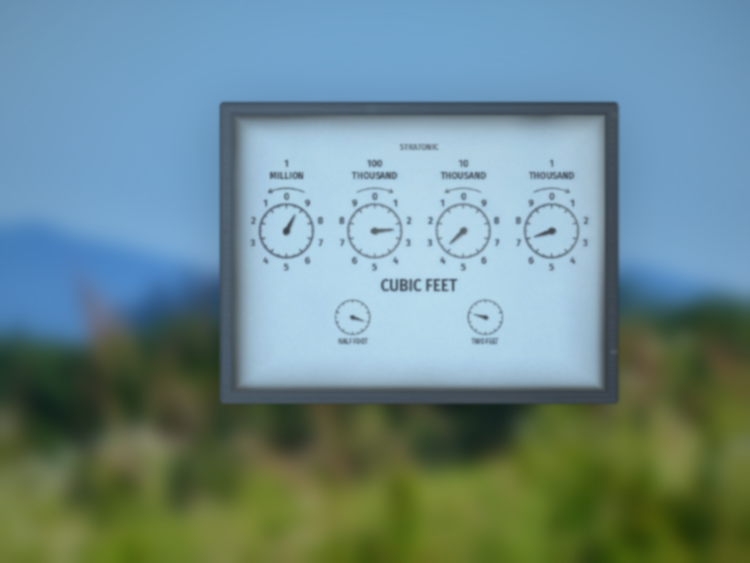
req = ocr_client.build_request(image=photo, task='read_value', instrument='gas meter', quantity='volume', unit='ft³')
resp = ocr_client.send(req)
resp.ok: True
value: 923700 ft³
